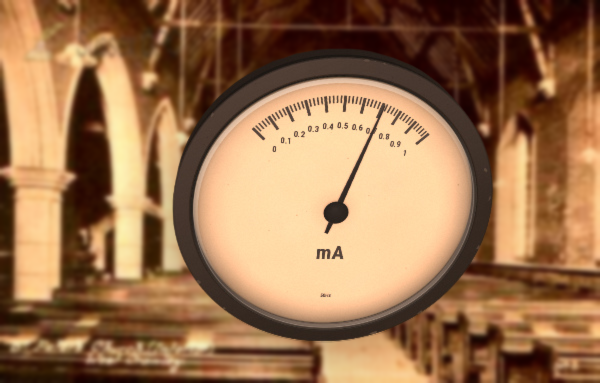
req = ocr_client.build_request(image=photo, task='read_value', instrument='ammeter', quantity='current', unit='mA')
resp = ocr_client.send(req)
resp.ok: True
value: 0.7 mA
